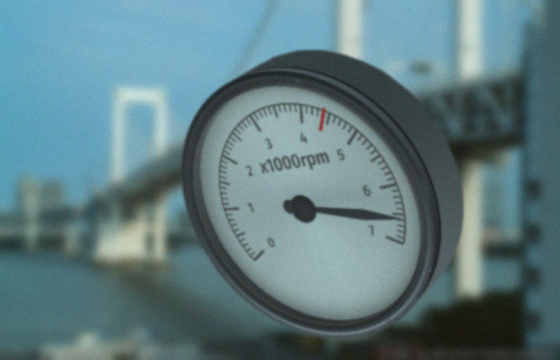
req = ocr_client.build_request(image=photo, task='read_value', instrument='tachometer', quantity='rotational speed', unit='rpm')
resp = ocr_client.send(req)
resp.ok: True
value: 6500 rpm
